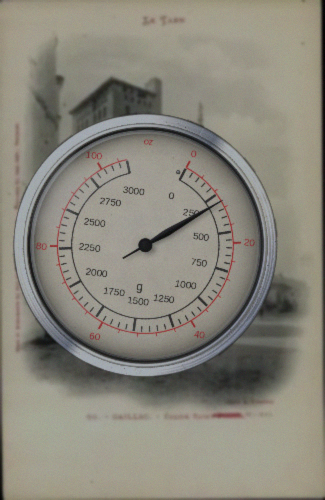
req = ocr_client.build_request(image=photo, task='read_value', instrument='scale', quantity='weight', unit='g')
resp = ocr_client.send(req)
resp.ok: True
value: 300 g
